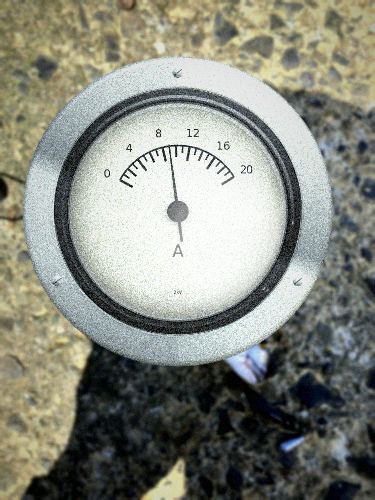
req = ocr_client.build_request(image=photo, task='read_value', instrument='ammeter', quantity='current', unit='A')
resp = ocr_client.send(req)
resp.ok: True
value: 9 A
